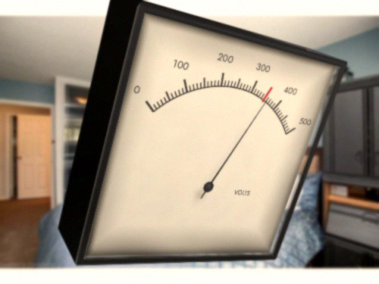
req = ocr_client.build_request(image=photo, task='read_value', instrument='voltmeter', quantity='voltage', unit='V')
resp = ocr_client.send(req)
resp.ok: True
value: 350 V
